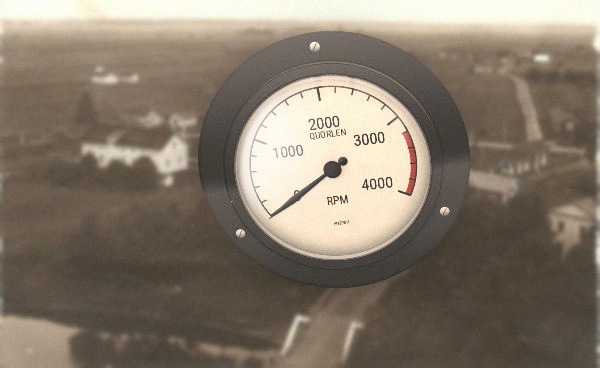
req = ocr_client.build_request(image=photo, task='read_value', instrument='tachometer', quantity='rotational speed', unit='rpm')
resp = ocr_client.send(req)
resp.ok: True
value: 0 rpm
